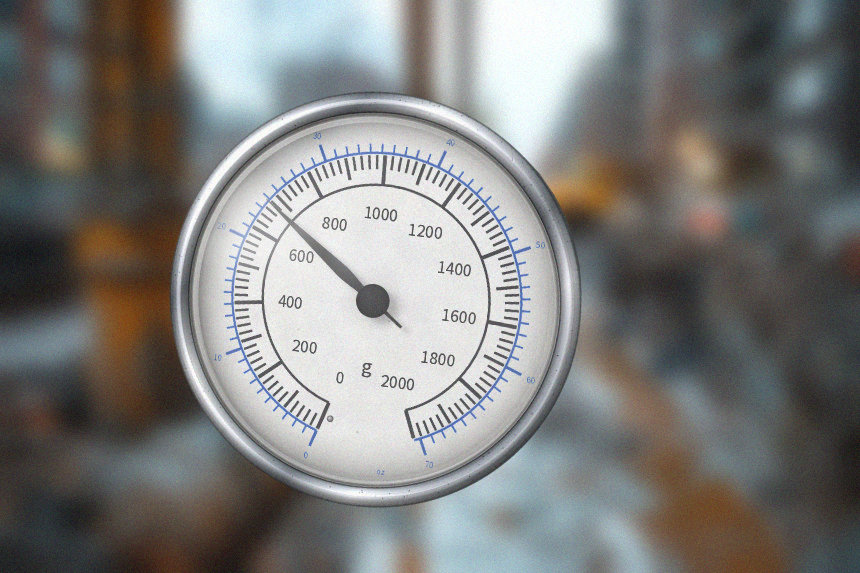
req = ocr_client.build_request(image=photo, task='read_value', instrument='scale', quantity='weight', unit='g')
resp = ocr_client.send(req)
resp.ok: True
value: 680 g
